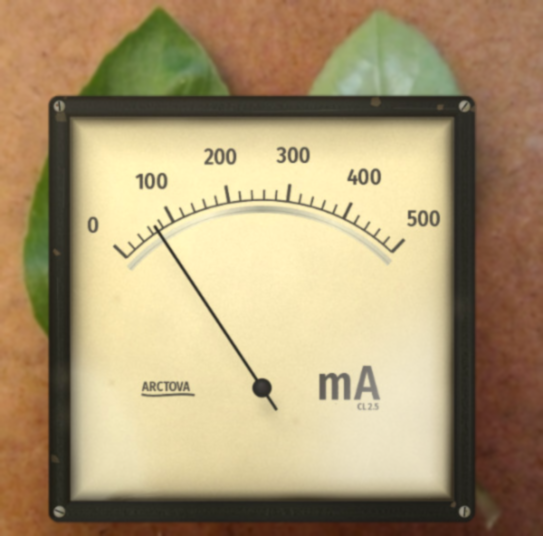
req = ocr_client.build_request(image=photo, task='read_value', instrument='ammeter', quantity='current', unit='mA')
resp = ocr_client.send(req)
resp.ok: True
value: 70 mA
